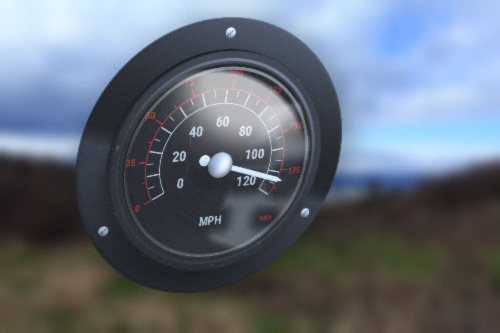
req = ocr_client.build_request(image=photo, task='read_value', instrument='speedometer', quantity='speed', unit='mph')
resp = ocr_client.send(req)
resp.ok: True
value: 112.5 mph
